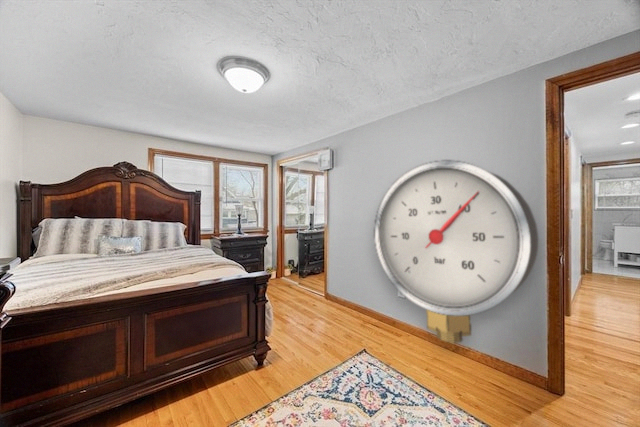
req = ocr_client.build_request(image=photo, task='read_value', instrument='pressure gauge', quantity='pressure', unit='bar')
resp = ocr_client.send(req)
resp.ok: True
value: 40 bar
